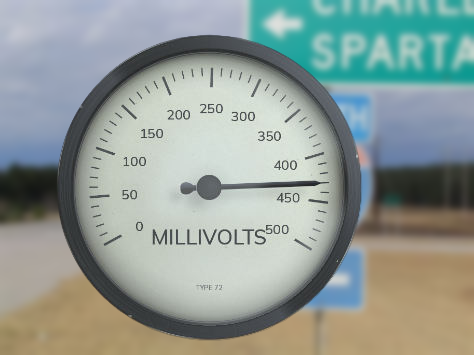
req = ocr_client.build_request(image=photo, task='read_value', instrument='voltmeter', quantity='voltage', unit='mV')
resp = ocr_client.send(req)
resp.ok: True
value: 430 mV
